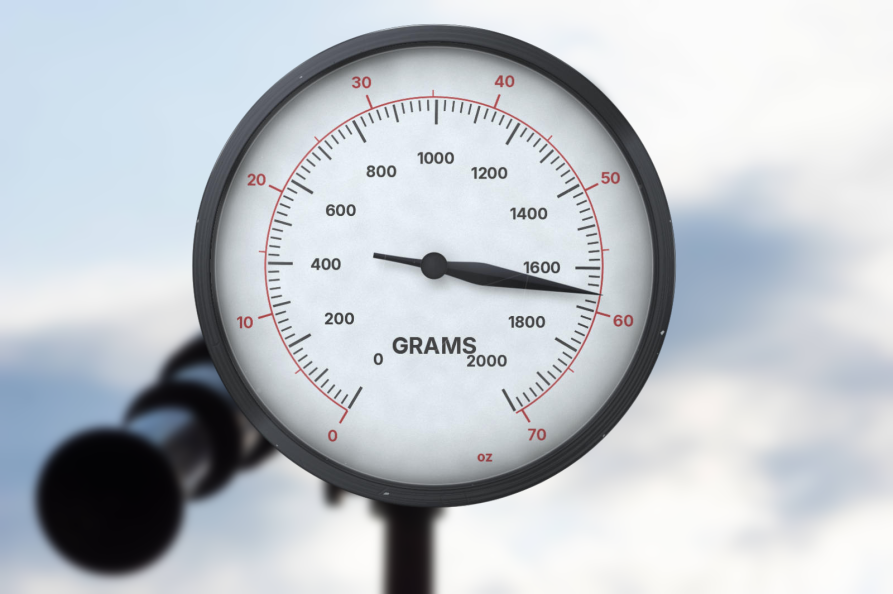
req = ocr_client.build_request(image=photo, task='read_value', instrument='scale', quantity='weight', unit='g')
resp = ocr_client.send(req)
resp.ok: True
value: 1660 g
